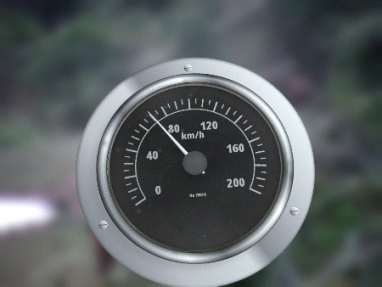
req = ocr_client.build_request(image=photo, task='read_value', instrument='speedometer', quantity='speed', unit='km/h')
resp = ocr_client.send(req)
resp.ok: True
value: 70 km/h
